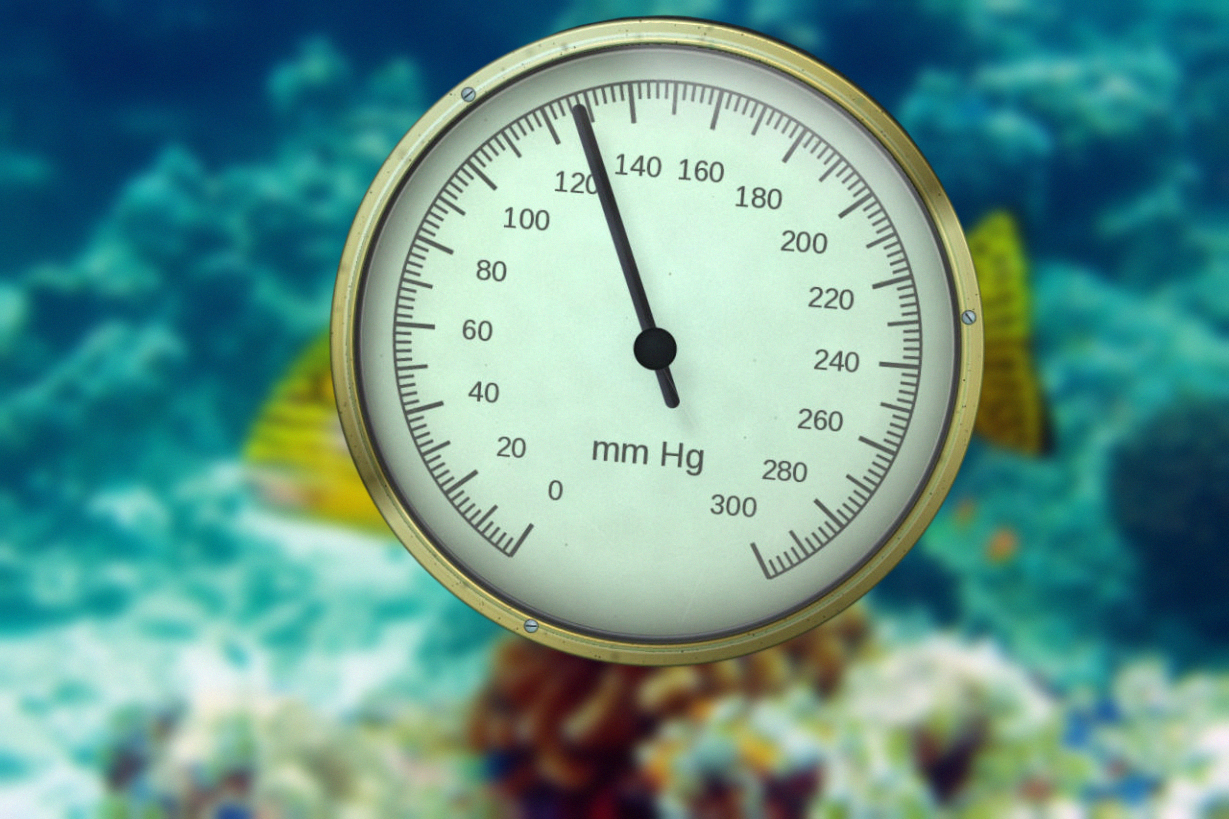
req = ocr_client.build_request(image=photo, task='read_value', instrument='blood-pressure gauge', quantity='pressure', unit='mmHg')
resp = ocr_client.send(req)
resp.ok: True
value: 128 mmHg
